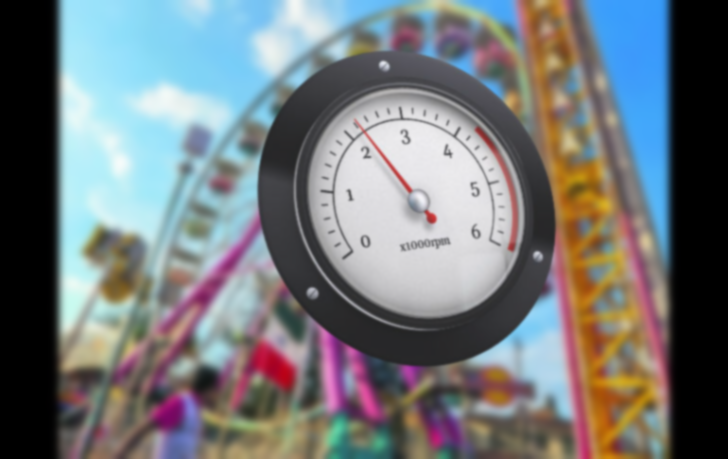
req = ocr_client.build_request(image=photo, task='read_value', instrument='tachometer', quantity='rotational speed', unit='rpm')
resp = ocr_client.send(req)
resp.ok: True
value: 2200 rpm
